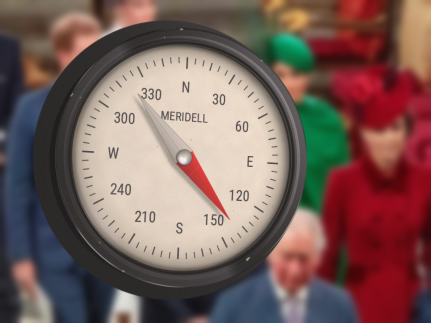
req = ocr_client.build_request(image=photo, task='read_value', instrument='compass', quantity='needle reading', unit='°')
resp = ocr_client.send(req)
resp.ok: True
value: 140 °
